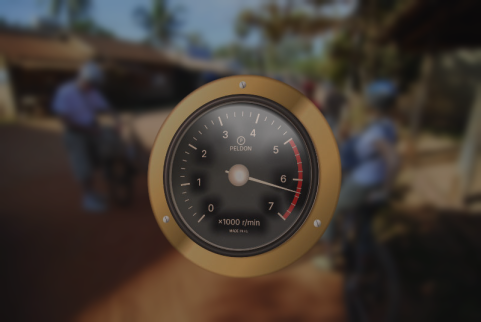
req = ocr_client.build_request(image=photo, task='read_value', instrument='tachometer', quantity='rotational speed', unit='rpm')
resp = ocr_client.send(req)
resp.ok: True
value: 6300 rpm
